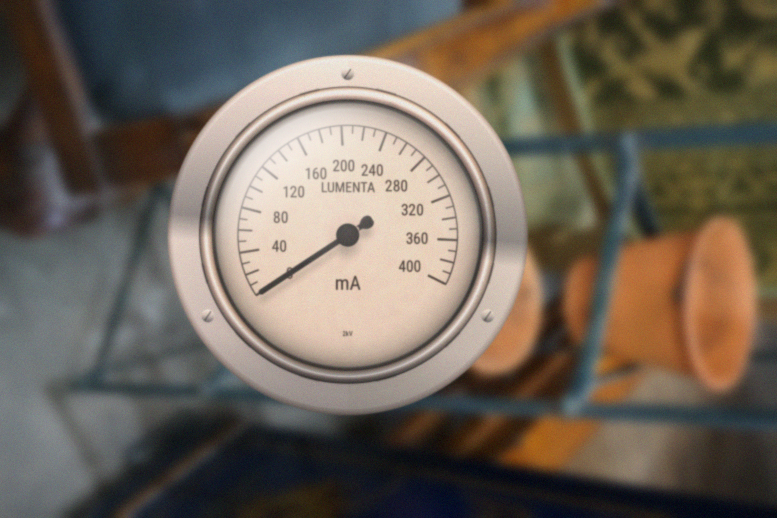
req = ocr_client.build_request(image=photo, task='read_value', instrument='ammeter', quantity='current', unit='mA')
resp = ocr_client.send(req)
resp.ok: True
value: 0 mA
